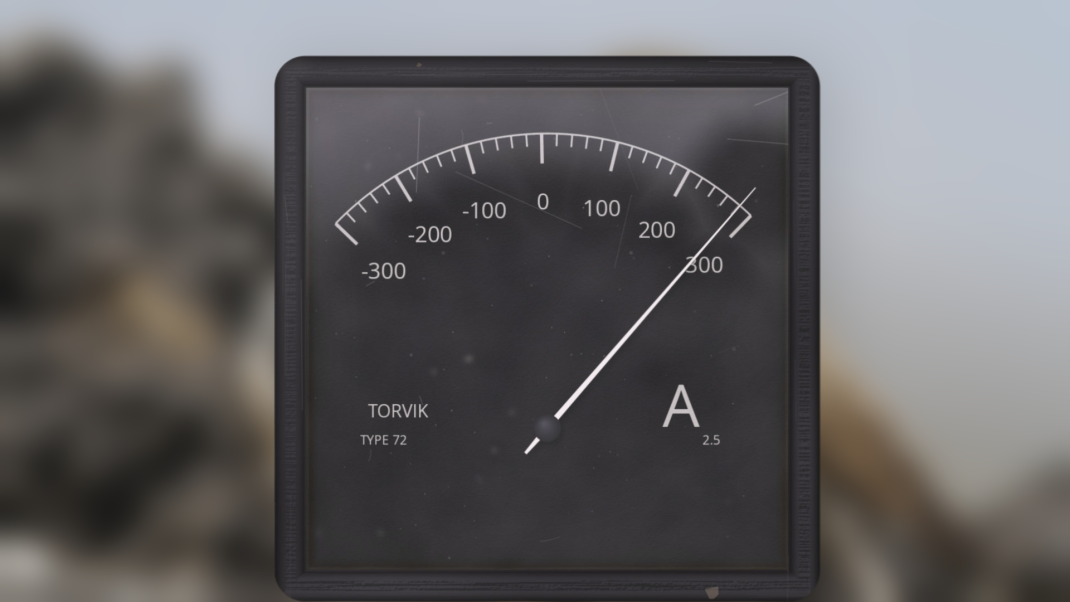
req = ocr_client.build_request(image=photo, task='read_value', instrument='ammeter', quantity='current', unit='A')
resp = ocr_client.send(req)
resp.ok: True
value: 280 A
